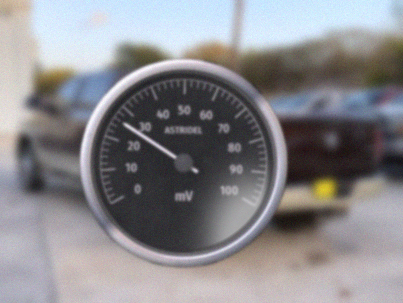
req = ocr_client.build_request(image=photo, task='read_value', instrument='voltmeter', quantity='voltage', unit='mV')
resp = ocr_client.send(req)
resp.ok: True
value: 26 mV
